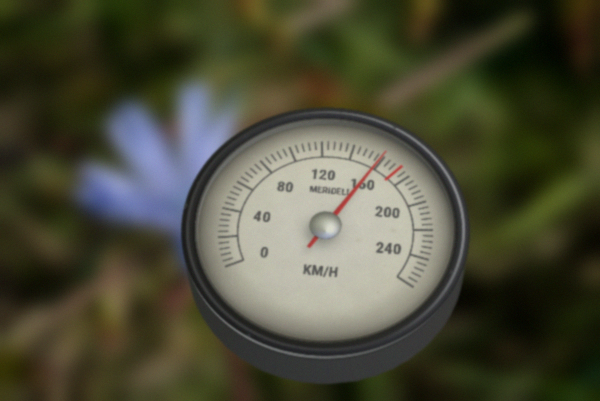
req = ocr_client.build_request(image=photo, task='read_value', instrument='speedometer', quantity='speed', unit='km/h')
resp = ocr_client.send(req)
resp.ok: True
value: 160 km/h
